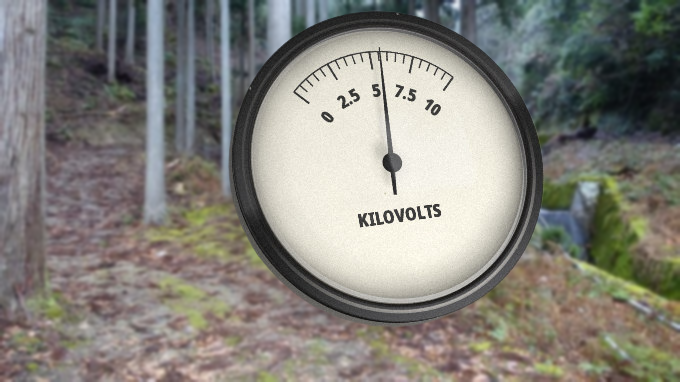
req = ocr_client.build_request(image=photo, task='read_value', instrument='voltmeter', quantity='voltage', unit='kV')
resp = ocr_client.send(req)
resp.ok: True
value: 5.5 kV
